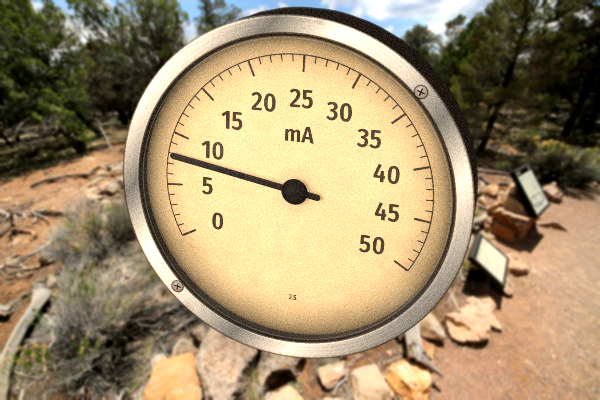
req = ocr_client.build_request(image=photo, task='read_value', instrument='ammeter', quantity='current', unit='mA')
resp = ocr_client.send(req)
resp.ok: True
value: 8 mA
